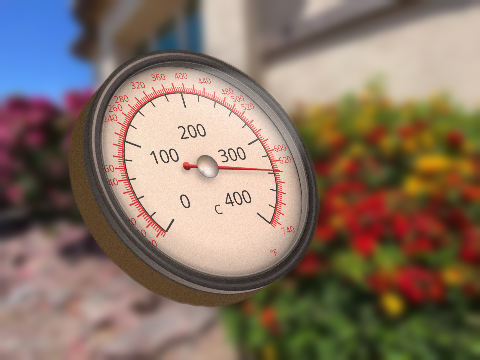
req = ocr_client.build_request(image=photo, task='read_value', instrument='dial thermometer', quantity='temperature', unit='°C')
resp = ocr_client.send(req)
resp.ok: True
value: 340 °C
